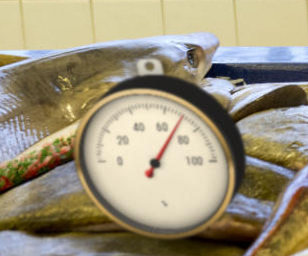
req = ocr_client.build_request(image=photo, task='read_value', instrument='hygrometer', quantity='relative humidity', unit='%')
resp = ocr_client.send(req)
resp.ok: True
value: 70 %
